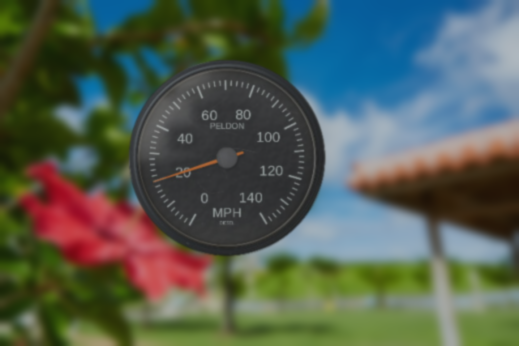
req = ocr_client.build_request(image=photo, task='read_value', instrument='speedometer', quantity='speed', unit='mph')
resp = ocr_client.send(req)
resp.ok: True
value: 20 mph
